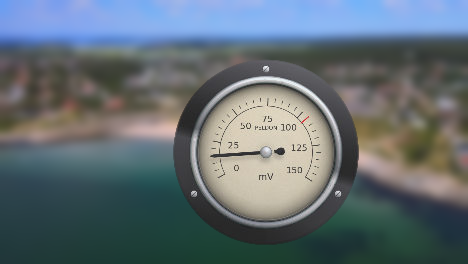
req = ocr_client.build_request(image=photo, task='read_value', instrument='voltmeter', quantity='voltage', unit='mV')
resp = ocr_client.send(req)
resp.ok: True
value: 15 mV
